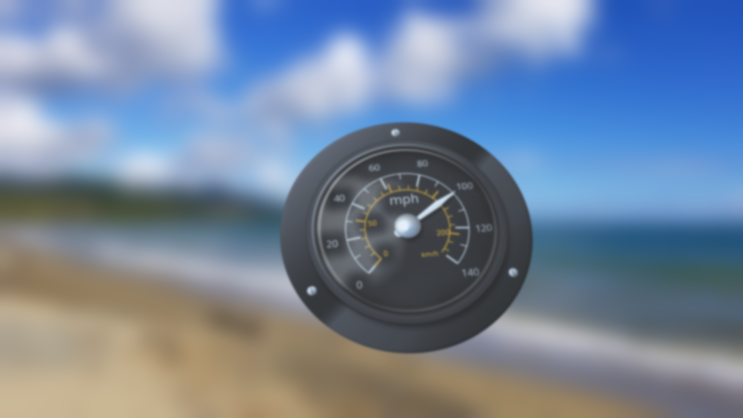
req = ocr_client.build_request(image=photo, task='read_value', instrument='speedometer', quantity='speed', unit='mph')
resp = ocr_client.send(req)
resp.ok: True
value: 100 mph
